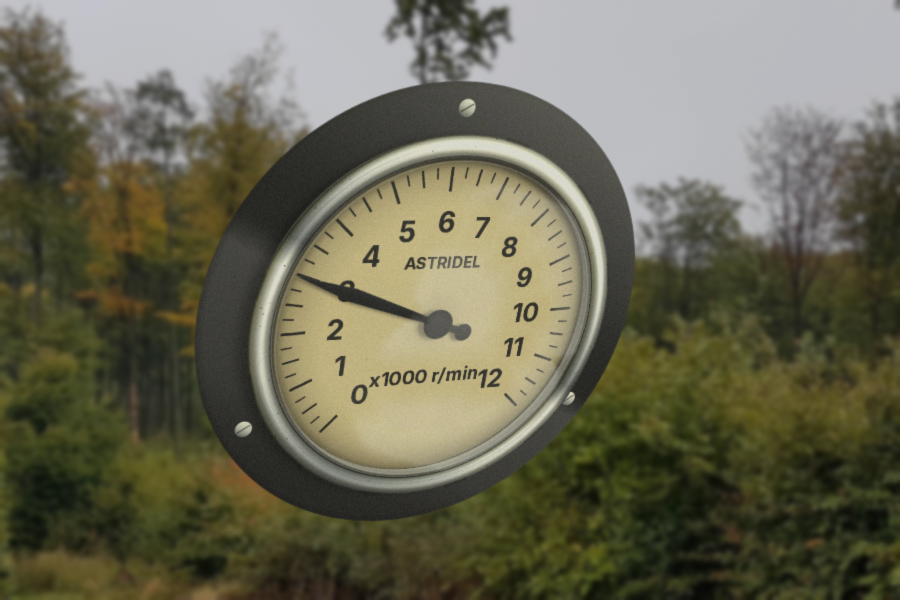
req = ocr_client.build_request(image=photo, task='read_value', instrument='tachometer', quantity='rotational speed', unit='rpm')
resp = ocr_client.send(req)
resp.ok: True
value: 3000 rpm
